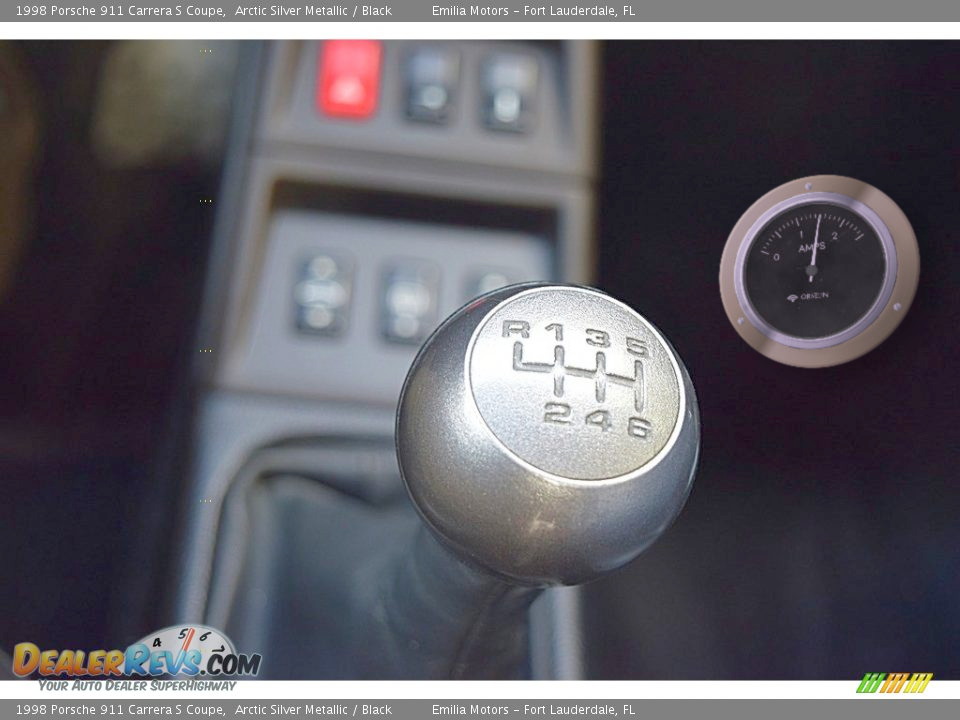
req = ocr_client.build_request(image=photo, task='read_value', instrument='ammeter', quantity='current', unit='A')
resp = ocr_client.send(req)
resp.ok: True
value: 1.5 A
